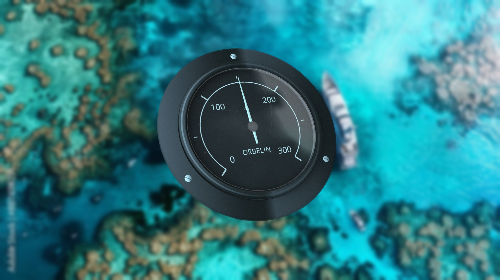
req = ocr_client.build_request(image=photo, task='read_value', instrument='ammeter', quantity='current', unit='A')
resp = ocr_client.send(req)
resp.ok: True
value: 150 A
